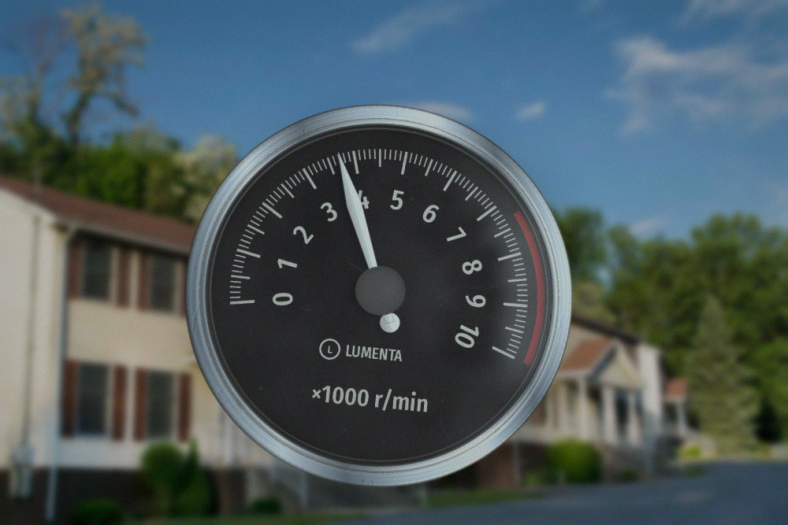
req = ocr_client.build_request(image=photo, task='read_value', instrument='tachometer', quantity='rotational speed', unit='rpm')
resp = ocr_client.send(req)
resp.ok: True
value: 3700 rpm
